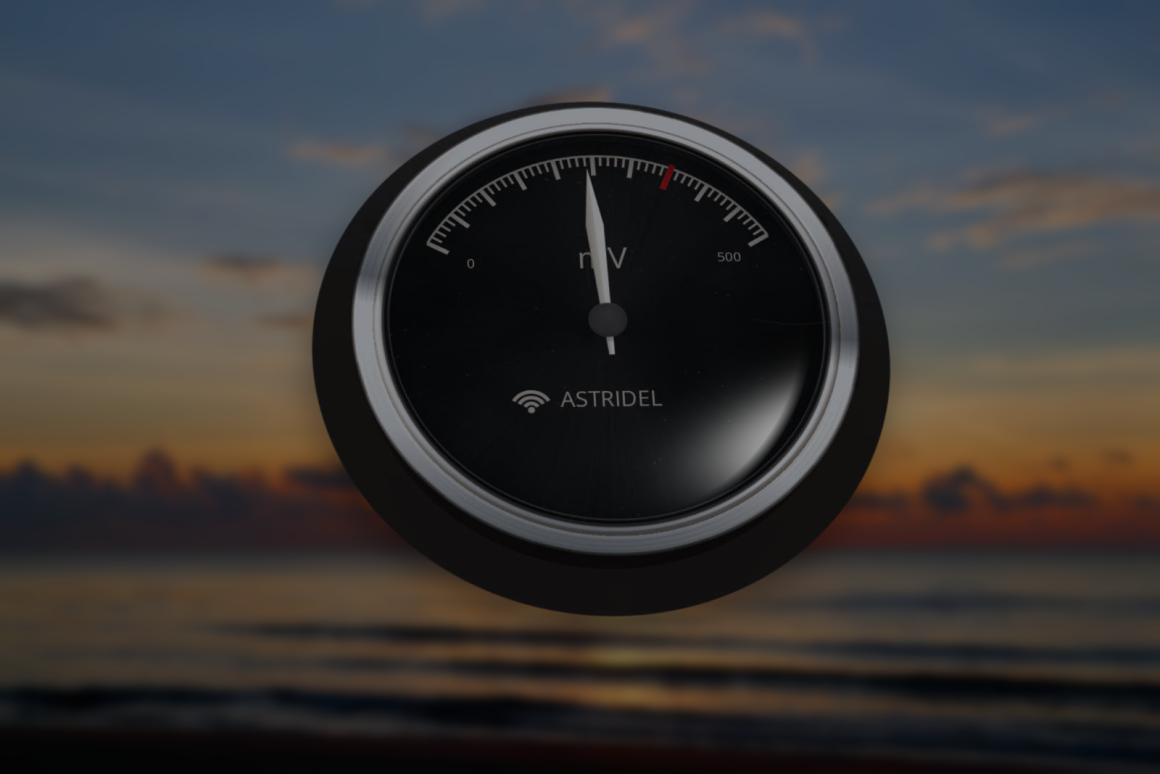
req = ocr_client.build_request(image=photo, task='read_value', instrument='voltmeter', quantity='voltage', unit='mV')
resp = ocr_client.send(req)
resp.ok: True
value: 240 mV
